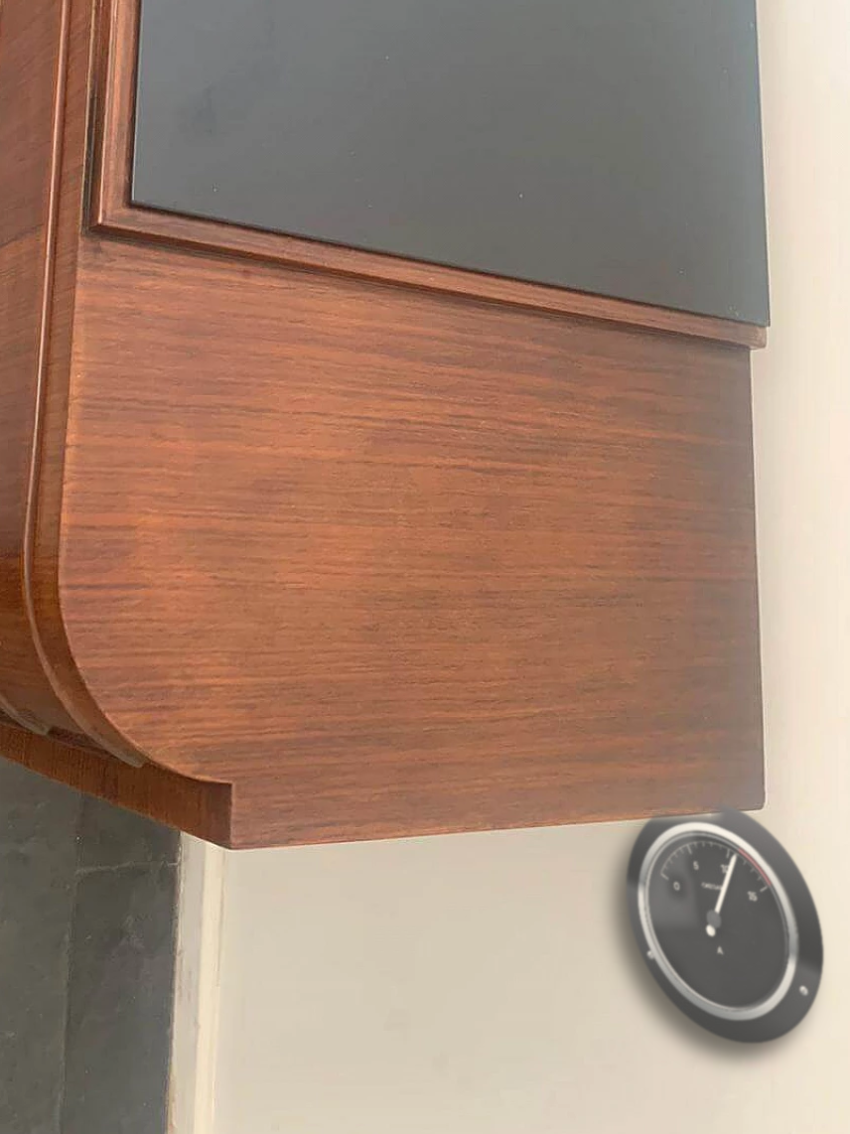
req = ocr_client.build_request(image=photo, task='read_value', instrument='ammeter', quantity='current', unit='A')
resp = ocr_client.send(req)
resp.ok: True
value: 11 A
